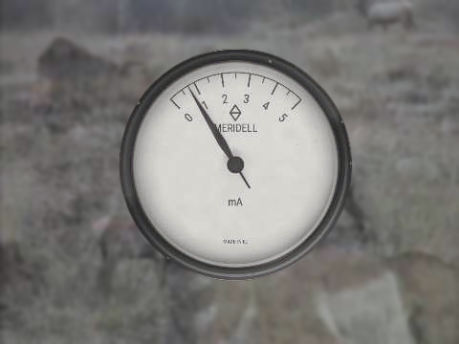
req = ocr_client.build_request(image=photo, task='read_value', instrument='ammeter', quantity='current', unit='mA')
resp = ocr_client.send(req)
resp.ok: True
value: 0.75 mA
